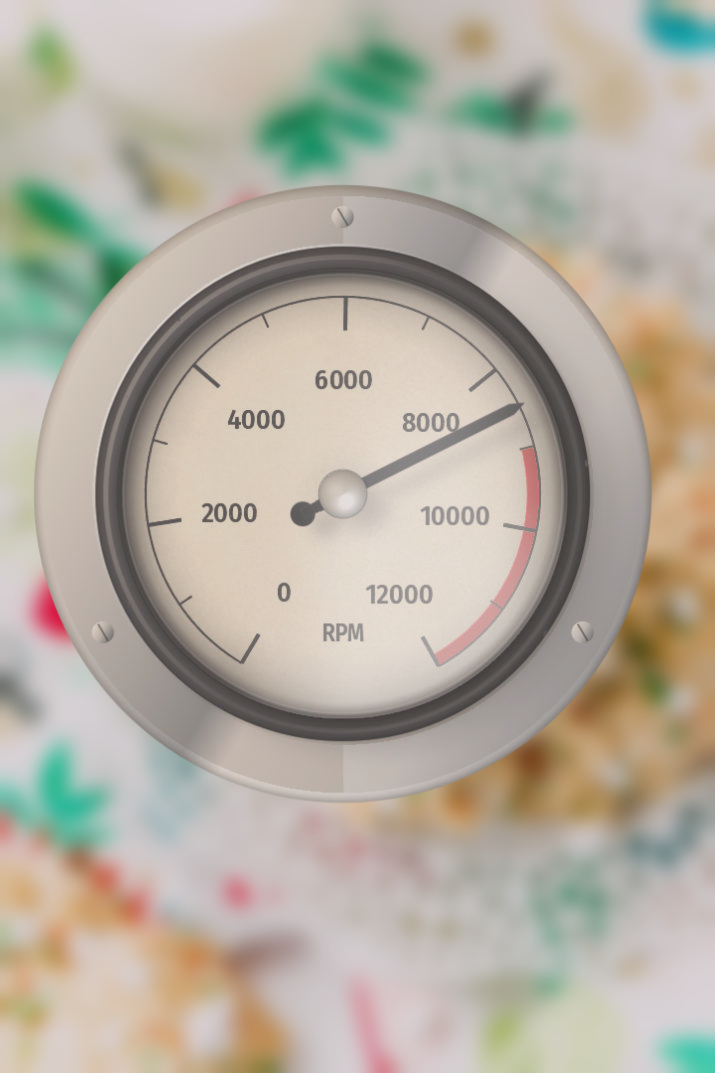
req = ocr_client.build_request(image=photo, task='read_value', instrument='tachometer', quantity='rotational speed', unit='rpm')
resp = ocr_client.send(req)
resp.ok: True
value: 8500 rpm
